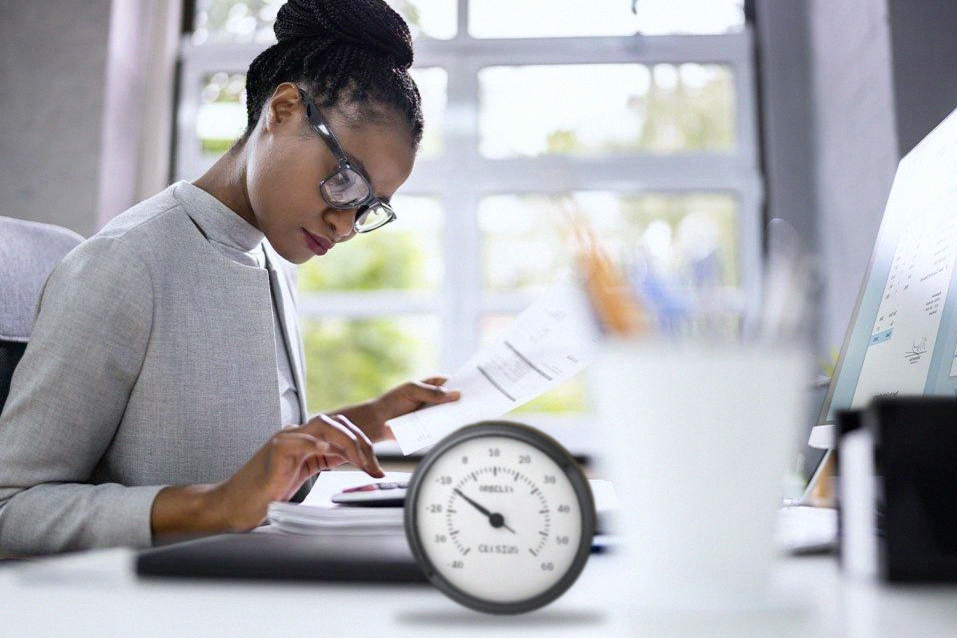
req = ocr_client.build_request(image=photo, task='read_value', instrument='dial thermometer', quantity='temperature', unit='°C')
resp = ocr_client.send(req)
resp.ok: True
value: -10 °C
